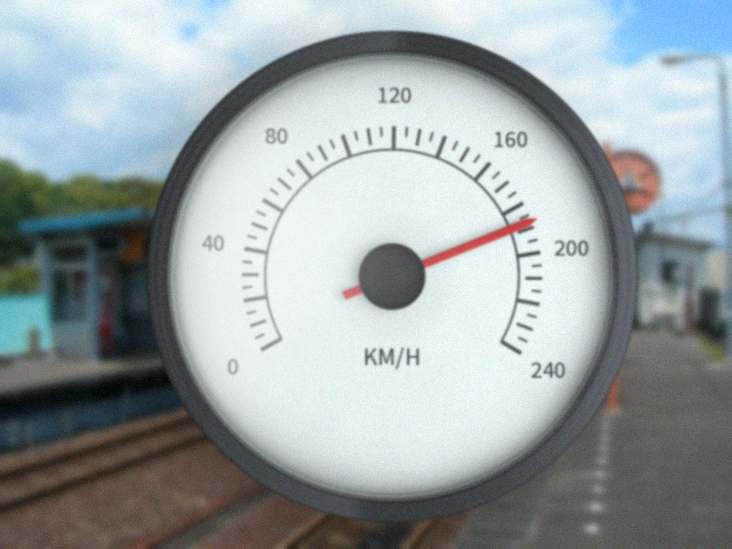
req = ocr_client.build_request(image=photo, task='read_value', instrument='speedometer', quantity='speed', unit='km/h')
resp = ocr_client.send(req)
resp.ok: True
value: 187.5 km/h
